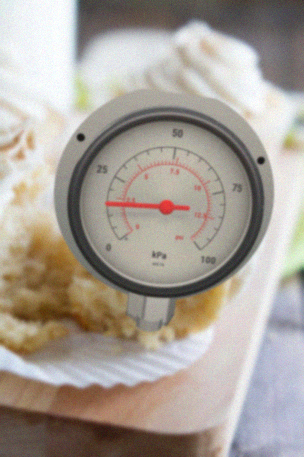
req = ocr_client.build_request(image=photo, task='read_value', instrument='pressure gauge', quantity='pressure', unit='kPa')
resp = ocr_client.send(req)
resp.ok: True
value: 15 kPa
